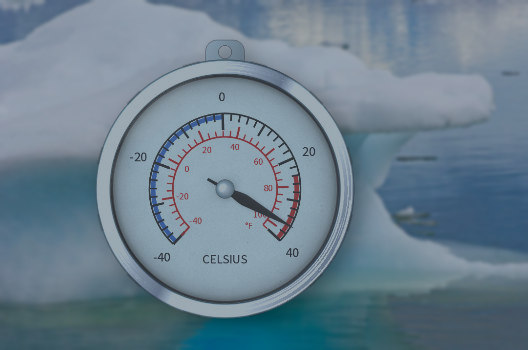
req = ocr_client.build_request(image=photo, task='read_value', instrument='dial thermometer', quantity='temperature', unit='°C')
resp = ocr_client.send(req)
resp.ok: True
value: 36 °C
